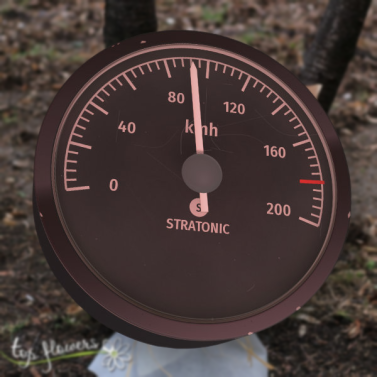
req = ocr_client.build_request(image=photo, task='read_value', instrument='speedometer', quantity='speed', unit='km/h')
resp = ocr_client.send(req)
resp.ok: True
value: 92 km/h
